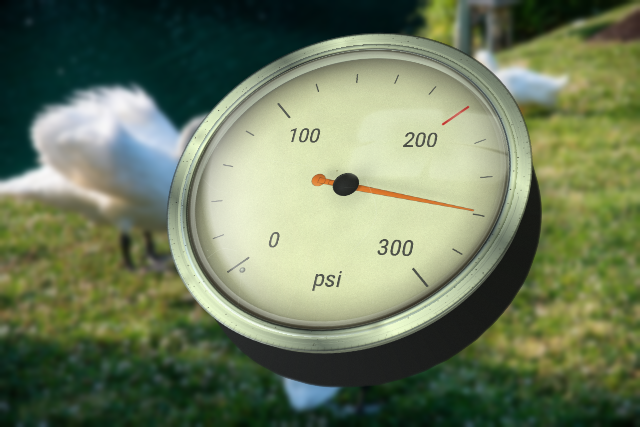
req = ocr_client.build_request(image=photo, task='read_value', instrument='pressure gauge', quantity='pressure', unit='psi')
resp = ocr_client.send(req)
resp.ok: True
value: 260 psi
